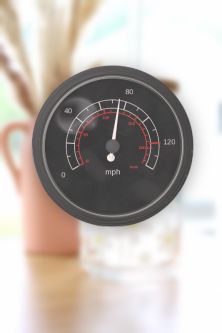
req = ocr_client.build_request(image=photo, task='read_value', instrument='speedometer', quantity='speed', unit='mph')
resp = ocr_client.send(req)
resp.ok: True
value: 75 mph
